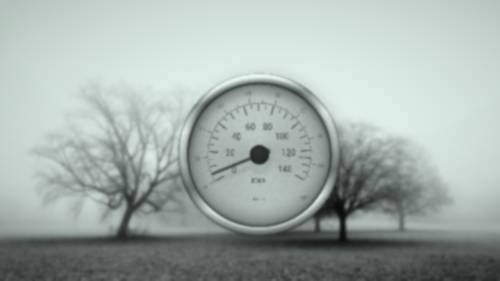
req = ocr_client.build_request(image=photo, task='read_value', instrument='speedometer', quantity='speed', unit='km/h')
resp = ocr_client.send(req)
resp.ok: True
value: 5 km/h
